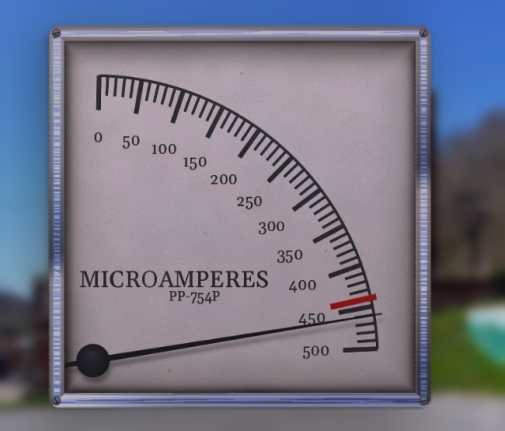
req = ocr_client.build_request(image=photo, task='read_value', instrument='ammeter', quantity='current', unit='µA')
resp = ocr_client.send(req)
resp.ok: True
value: 460 µA
